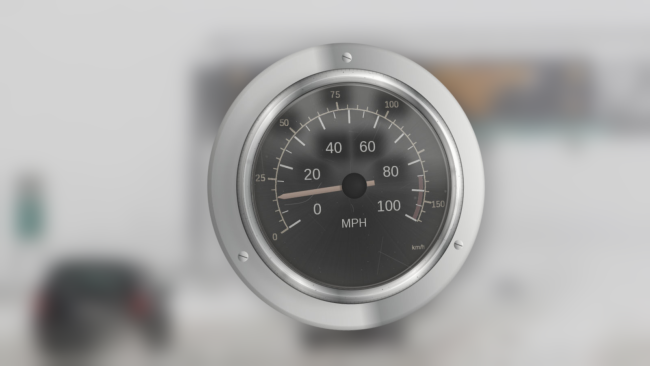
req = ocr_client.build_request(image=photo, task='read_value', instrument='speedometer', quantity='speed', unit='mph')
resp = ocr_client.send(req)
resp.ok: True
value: 10 mph
